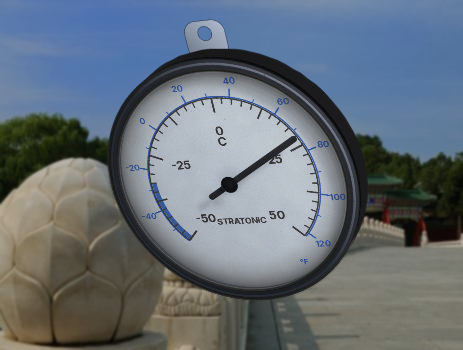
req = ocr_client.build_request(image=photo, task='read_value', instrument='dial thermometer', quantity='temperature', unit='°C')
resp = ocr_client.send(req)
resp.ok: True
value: 22.5 °C
